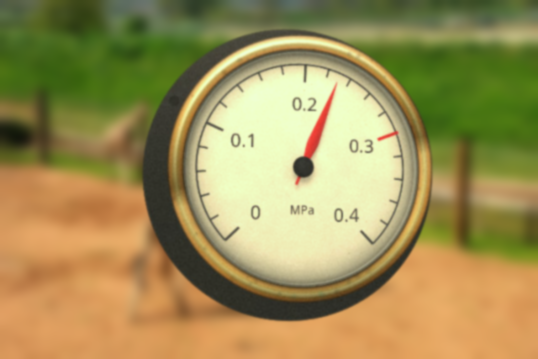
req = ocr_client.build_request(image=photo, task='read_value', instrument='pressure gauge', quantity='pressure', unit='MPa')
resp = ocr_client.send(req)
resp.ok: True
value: 0.23 MPa
